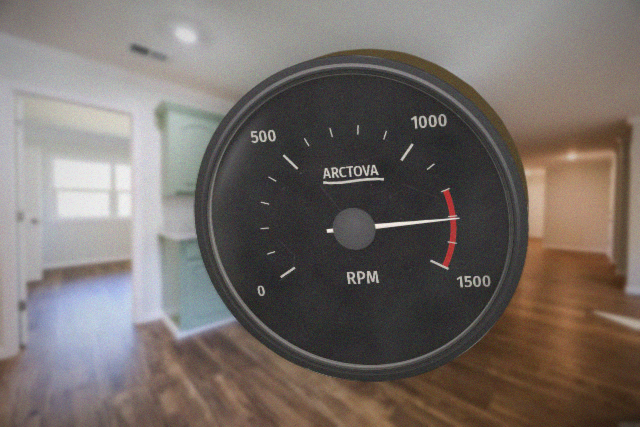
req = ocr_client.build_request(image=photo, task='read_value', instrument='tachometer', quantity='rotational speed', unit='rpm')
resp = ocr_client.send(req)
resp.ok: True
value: 1300 rpm
